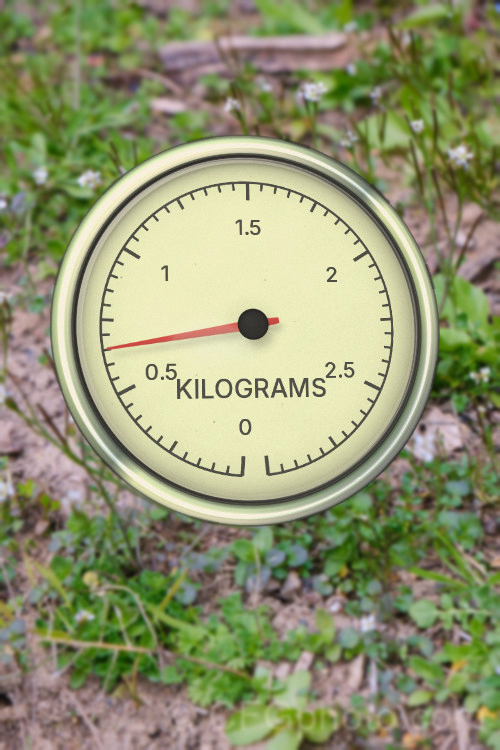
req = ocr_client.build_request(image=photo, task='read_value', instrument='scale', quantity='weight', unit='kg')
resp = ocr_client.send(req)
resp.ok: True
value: 0.65 kg
